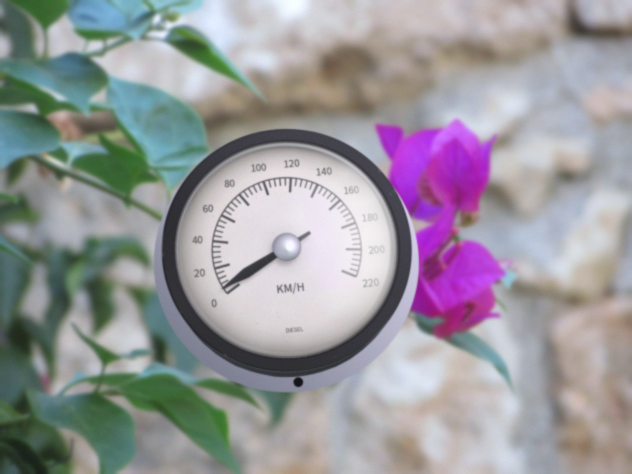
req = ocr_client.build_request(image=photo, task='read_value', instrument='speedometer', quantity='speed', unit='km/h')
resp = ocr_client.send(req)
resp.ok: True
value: 4 km/h
